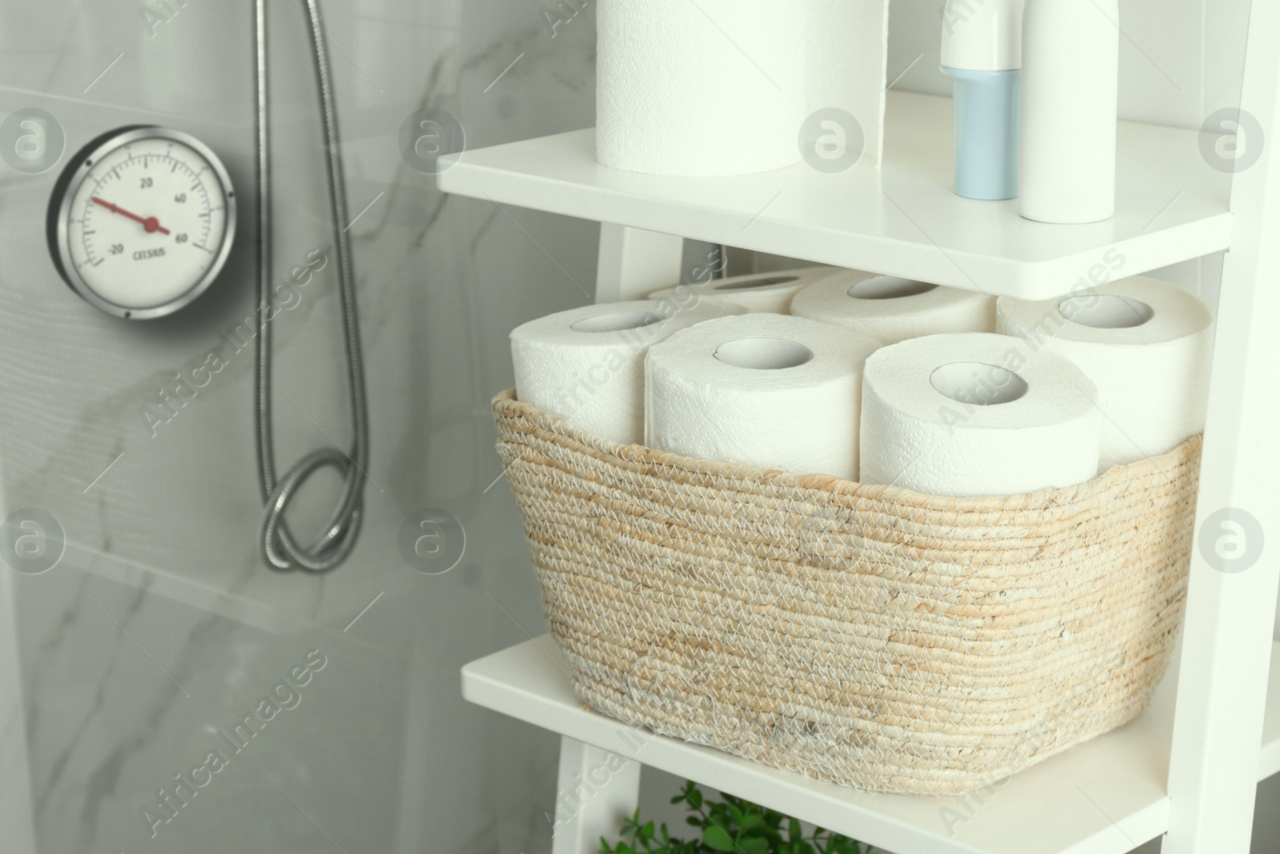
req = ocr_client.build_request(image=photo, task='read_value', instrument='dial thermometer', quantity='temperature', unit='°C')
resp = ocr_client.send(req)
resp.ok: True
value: 0 °C
